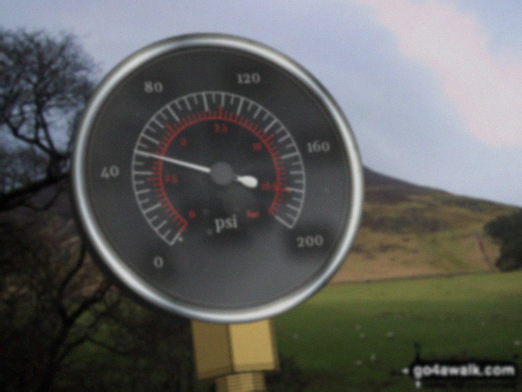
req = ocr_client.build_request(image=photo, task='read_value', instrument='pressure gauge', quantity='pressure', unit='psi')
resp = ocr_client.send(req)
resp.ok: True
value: 50 psi
